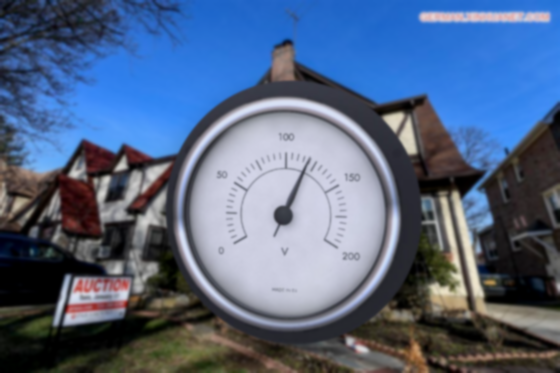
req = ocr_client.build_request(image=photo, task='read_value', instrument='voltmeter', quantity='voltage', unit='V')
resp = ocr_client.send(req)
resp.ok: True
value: 120 V
